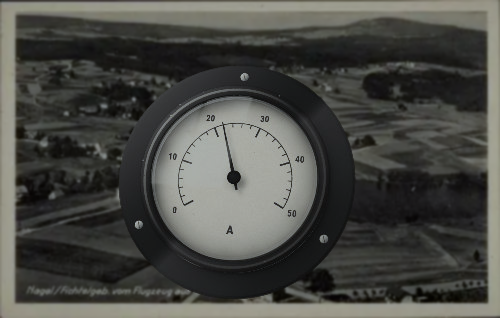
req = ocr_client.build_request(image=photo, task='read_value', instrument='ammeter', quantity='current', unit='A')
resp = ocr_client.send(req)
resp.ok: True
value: 22 A
